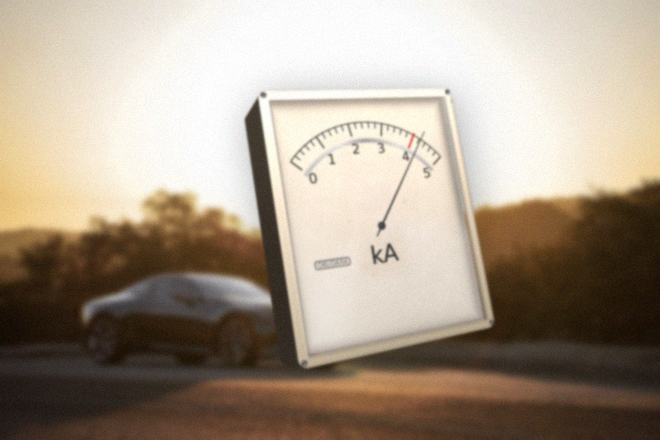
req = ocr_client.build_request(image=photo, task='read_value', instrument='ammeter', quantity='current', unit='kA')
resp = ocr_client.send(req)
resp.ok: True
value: 4.2 kA
